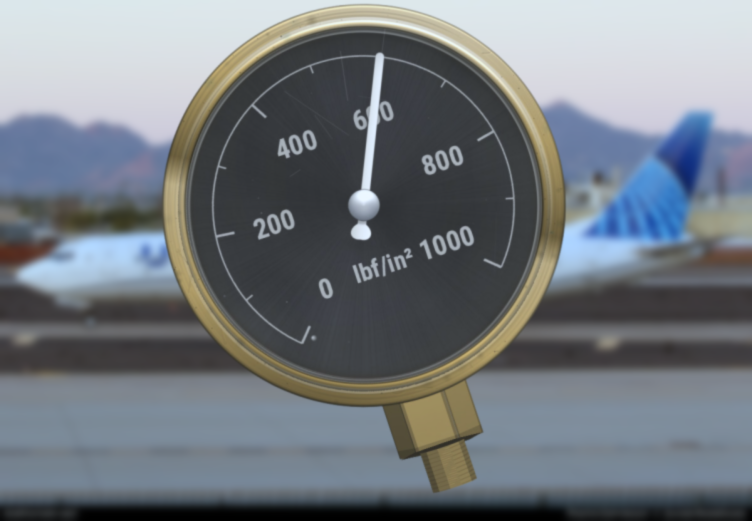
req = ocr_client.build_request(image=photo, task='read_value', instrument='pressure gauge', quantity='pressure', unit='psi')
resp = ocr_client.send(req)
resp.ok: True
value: 600 psi
